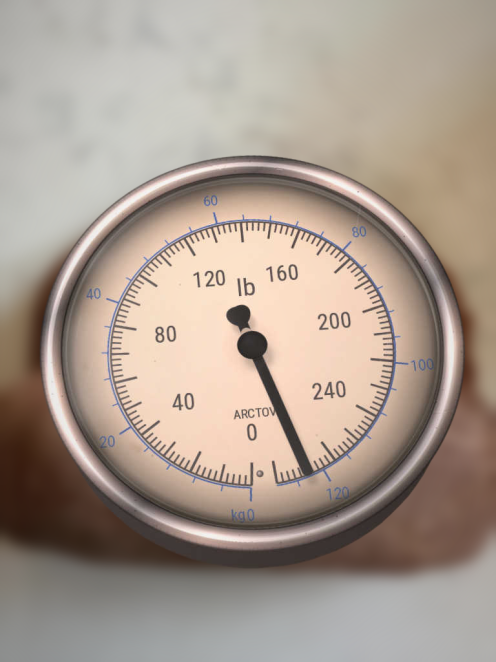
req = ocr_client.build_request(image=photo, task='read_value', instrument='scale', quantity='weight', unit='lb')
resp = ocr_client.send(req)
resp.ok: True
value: 270 lb
